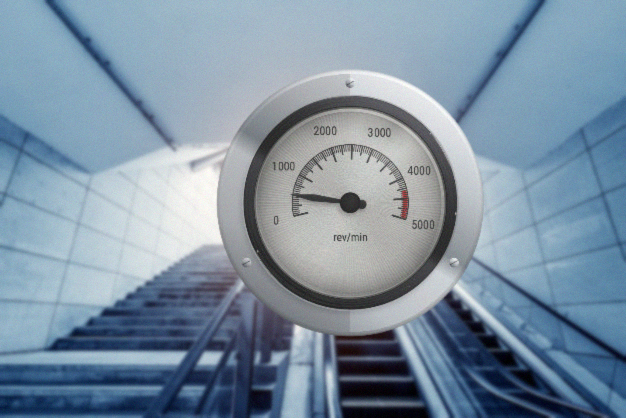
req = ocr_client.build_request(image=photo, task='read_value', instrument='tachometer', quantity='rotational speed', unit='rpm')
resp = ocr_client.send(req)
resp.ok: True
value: 500 rpm
